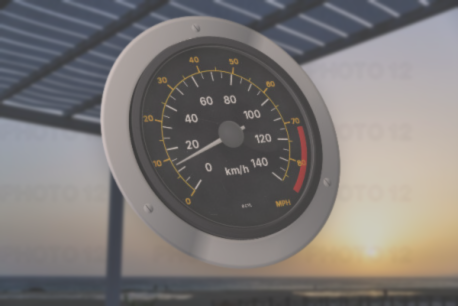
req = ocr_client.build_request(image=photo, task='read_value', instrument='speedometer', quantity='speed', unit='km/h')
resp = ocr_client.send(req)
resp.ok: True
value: 12.5 km/h
